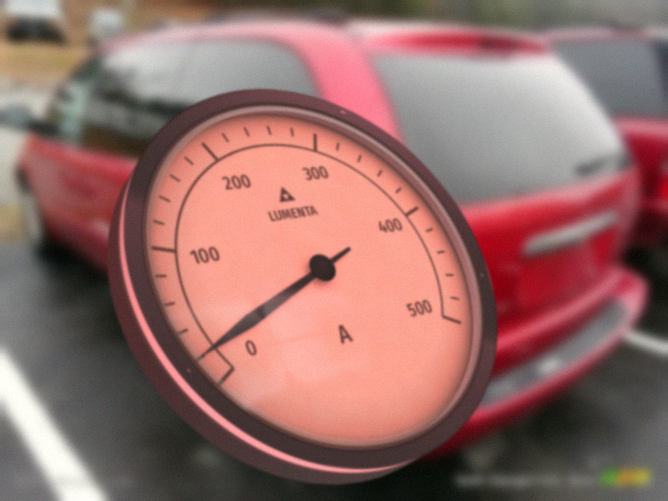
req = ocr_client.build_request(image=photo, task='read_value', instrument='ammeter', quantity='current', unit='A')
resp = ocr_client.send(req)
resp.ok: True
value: 20 A
